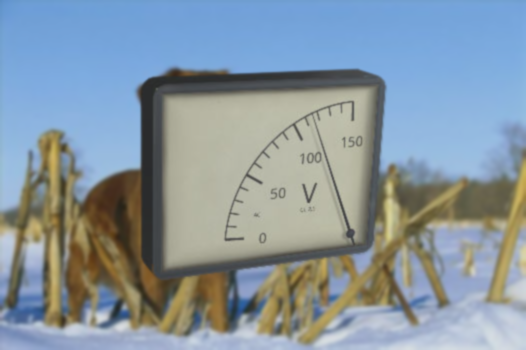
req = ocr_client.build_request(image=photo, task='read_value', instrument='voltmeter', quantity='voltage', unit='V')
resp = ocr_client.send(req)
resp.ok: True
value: 115 V
